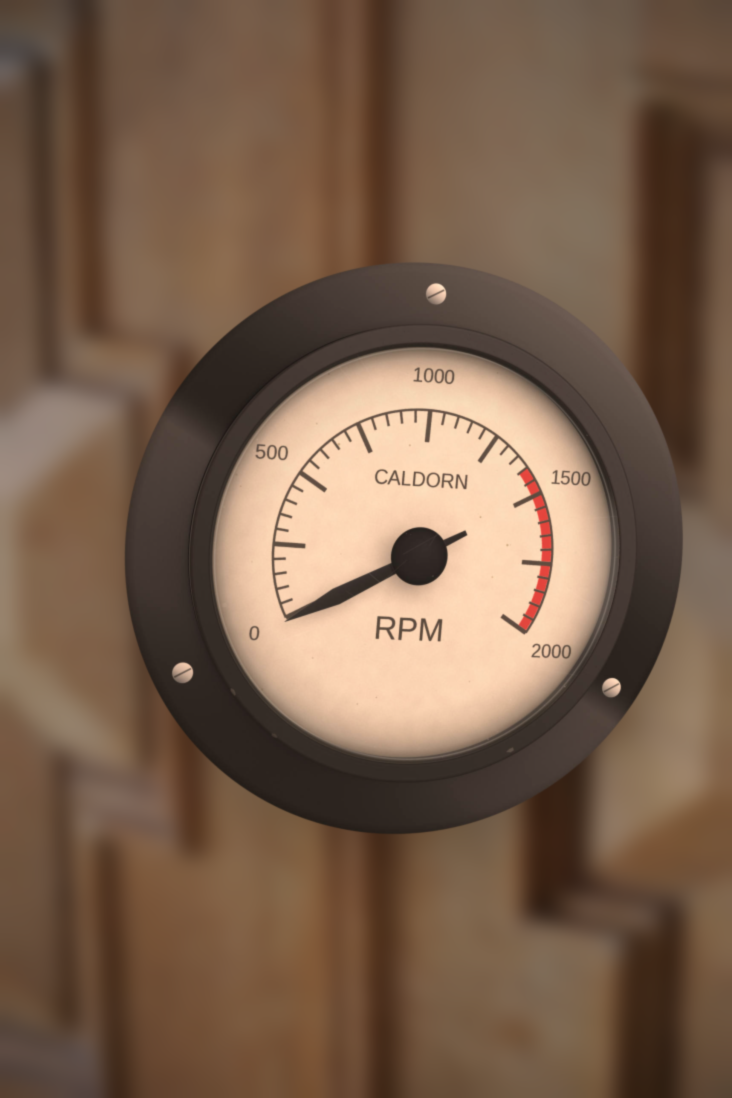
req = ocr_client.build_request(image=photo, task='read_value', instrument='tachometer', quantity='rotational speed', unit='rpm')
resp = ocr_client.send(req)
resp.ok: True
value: 0 rpm
